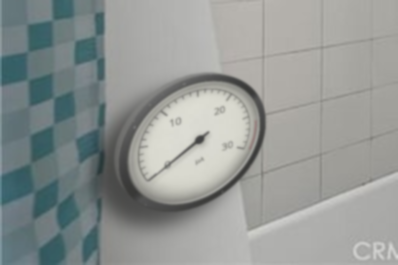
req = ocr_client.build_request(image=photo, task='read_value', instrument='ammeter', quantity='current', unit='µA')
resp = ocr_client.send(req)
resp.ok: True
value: 0 µA
